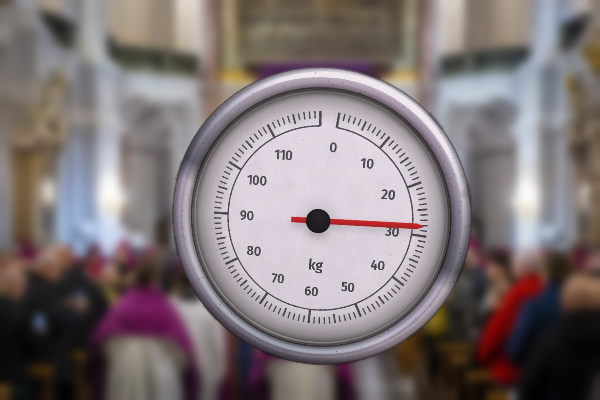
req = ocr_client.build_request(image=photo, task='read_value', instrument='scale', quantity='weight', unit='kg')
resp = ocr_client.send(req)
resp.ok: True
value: 28 kg
